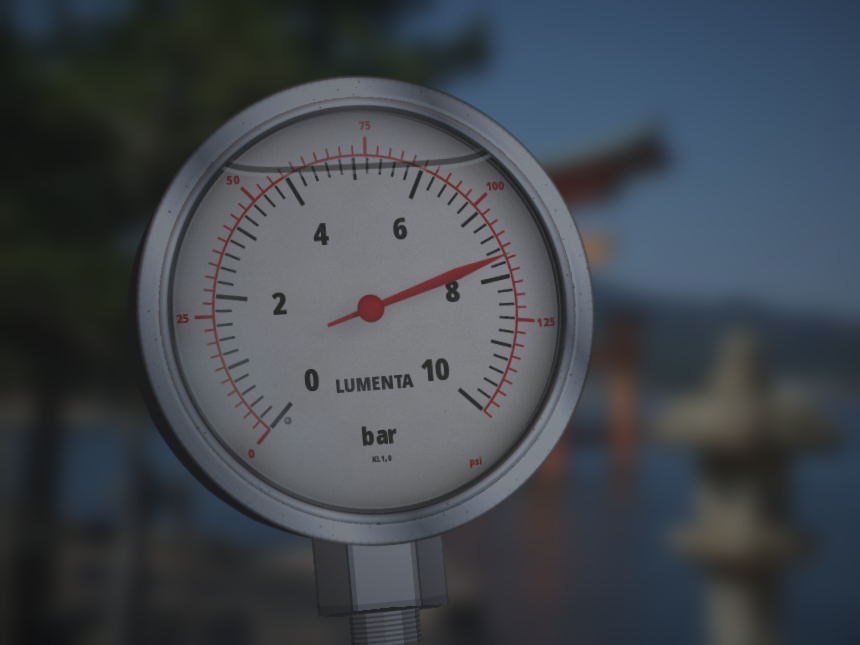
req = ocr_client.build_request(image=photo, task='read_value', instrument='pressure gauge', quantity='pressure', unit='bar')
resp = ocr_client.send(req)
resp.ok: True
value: 7.7 bar
